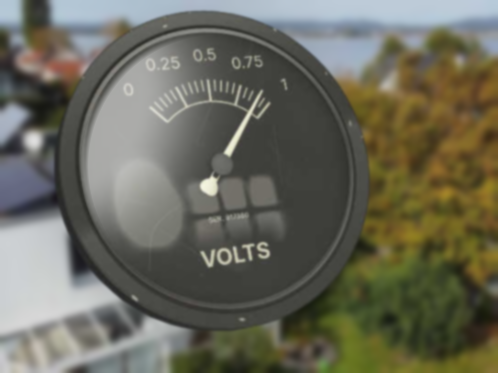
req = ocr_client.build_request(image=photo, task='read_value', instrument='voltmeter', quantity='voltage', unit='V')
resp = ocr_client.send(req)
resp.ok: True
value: 0.9 V
